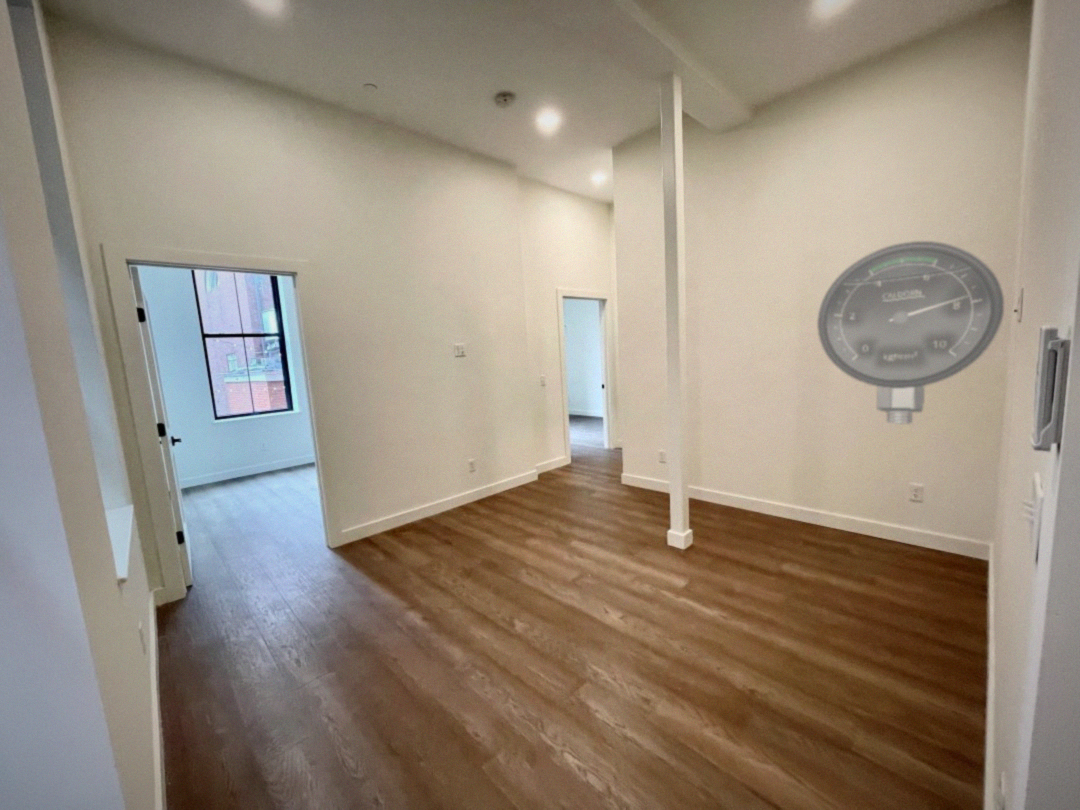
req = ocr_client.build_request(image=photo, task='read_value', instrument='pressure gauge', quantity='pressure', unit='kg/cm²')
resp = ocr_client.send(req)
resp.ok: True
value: 7.75 kg/cm²
